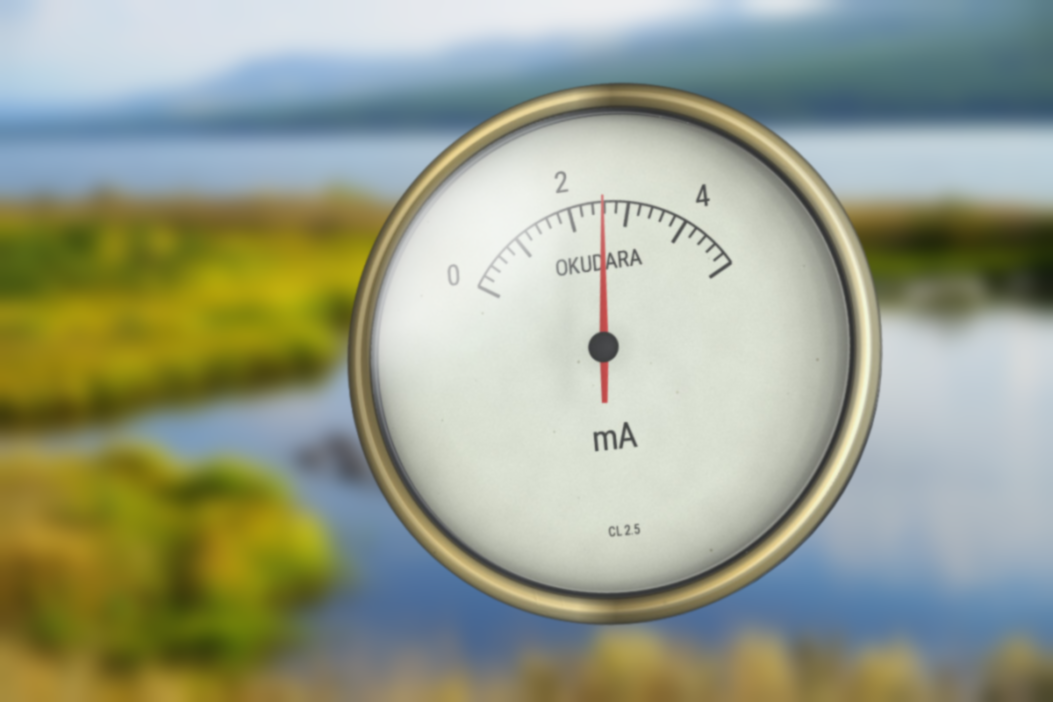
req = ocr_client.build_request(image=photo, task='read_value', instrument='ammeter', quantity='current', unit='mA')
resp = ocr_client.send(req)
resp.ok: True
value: 2.6 mA
